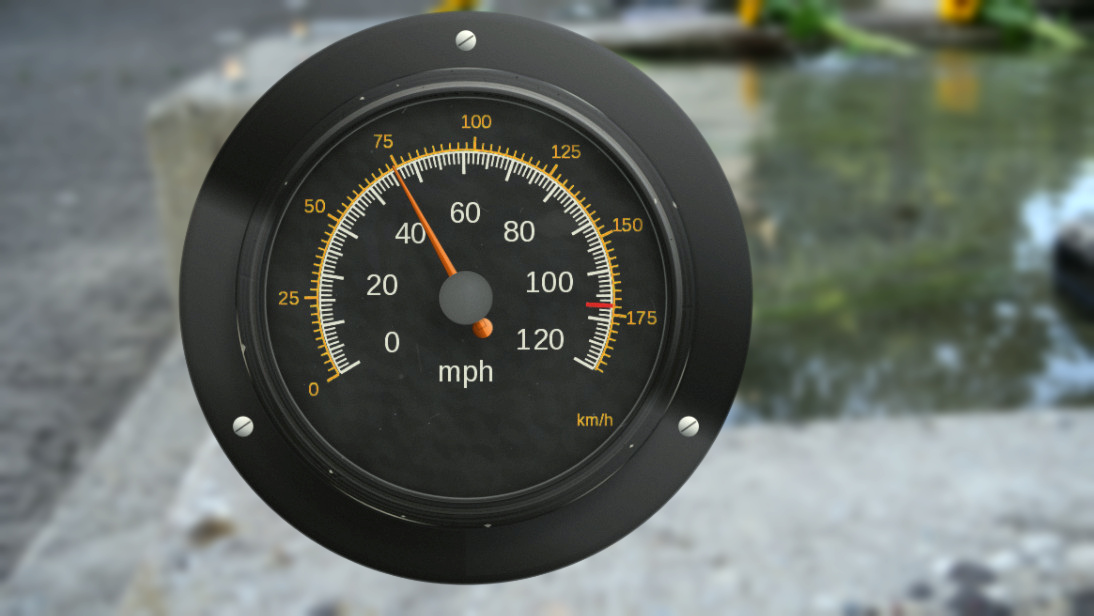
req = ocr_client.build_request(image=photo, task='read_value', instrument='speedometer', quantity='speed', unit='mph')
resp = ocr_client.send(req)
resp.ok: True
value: 46 mph
